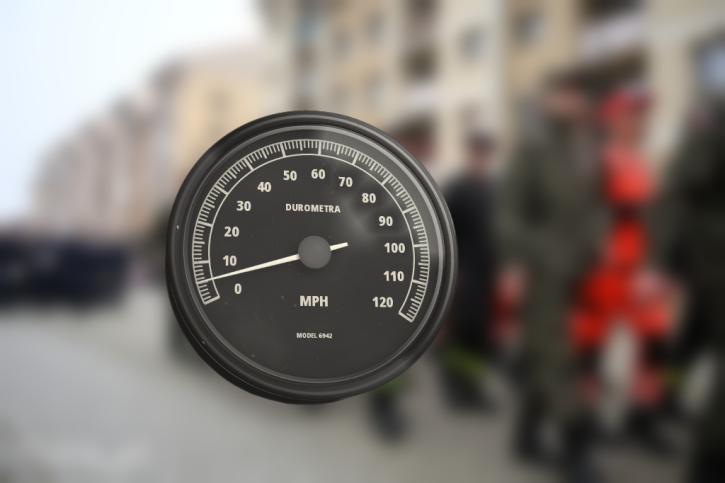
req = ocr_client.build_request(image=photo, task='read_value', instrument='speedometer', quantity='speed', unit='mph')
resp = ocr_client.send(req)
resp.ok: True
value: 5 mph
